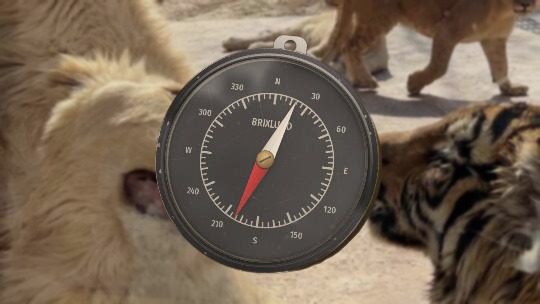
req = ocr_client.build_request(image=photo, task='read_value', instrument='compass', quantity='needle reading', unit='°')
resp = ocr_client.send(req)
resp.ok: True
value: 200 °
